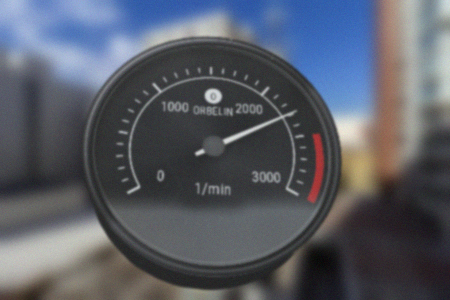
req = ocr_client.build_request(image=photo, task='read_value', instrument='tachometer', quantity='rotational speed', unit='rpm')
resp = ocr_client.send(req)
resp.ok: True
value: 2300 rpm
